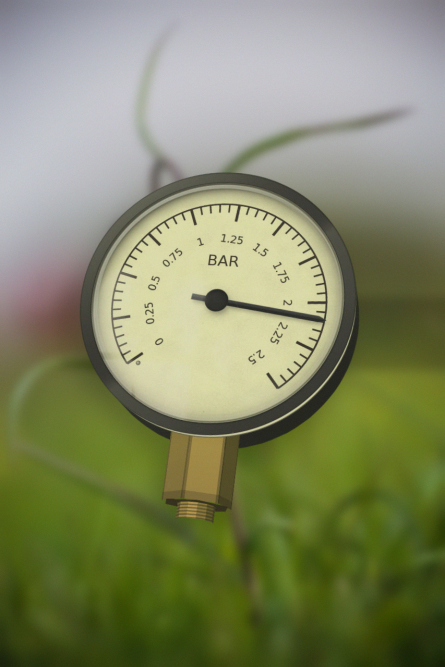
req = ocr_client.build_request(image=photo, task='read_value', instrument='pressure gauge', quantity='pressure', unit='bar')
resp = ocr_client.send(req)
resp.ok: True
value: 2.1 bar
